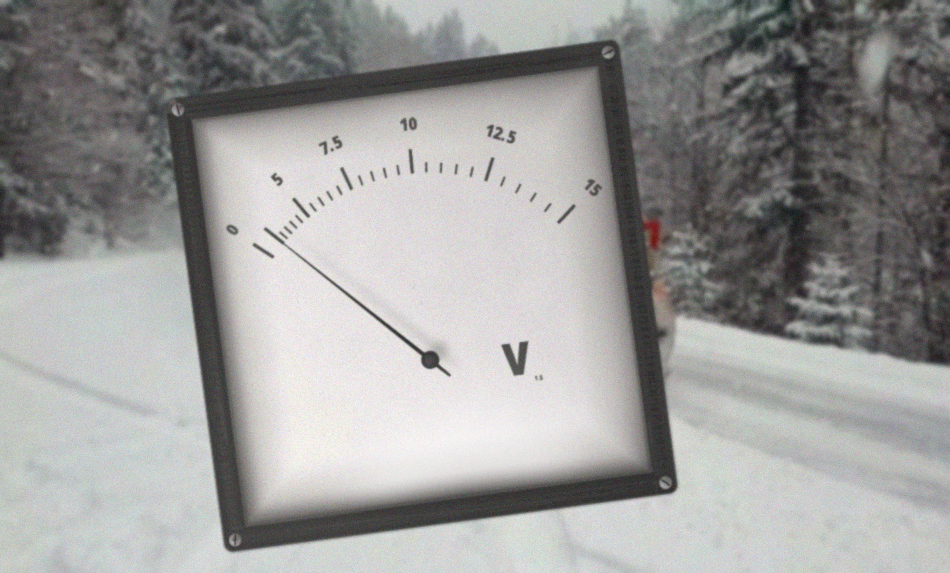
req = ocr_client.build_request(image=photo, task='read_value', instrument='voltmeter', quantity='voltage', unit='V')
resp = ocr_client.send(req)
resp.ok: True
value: 2.5 V
